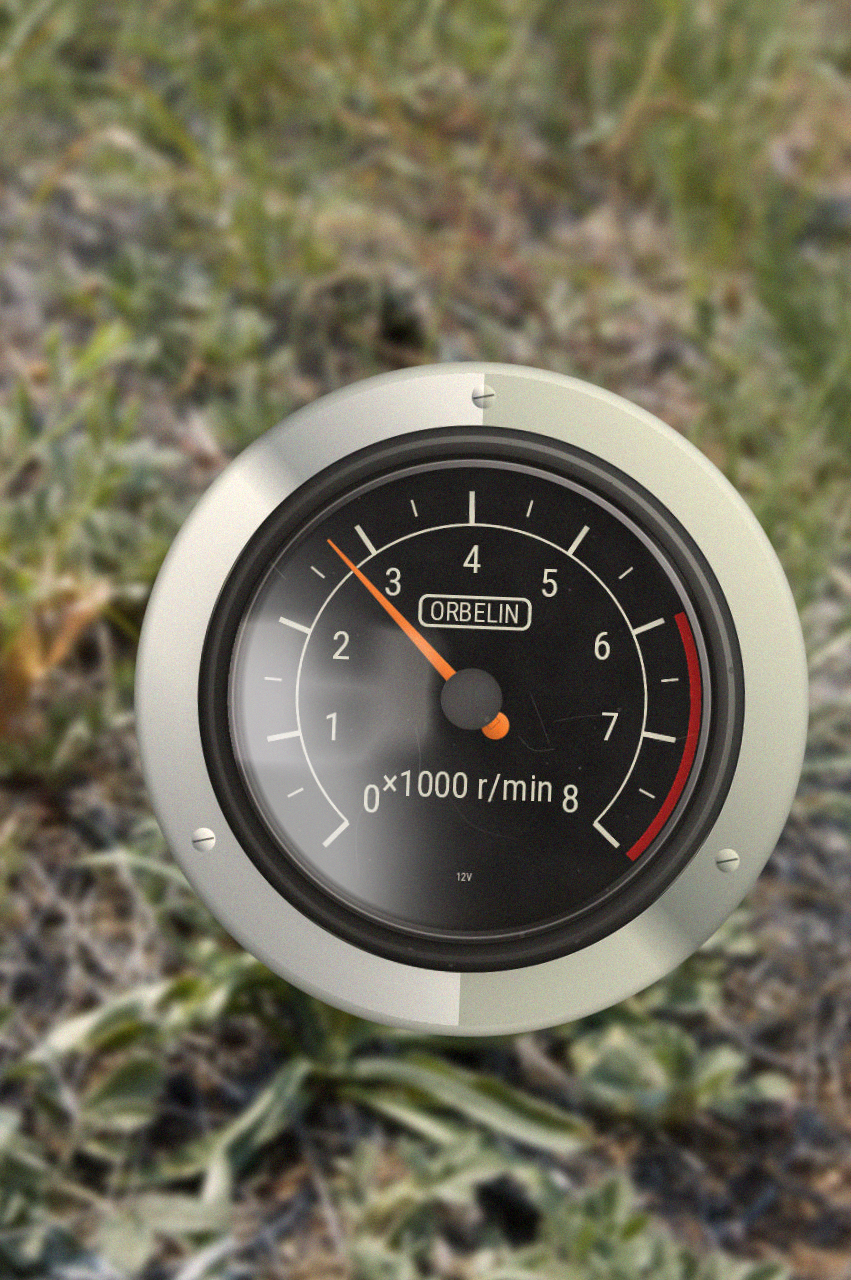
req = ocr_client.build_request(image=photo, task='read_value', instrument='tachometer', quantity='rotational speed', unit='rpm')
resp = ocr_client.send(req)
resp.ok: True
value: 2750 rpm
